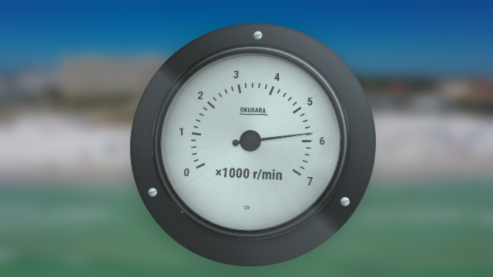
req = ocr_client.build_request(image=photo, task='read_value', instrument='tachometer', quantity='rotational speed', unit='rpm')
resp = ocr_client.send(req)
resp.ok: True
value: 5800 rpm
